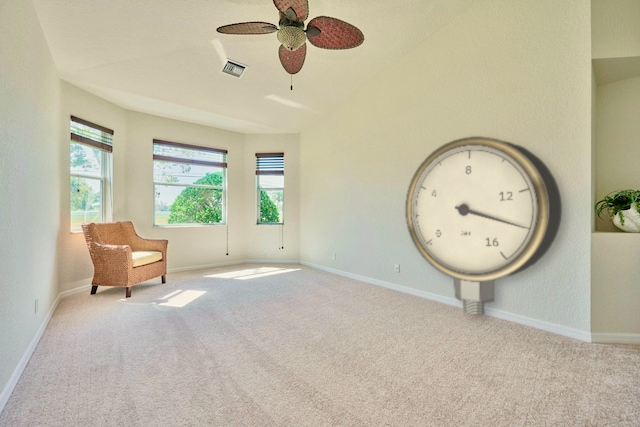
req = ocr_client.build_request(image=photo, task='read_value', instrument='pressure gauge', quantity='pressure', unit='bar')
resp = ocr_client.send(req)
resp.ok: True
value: 14 bar
